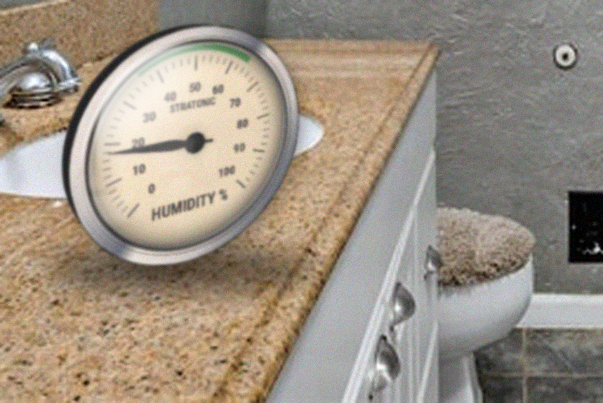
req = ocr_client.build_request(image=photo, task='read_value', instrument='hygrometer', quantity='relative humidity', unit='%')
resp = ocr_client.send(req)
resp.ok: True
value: 18 %
